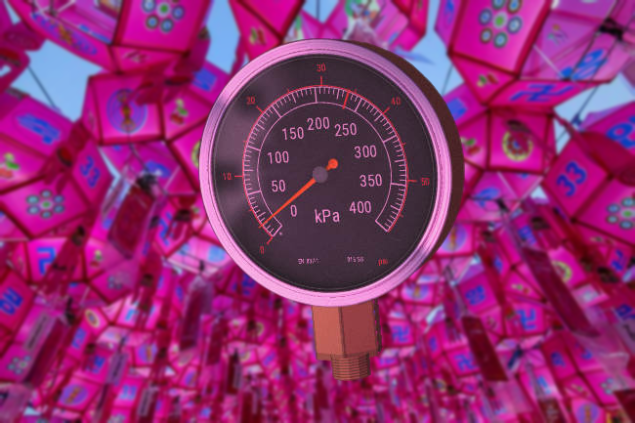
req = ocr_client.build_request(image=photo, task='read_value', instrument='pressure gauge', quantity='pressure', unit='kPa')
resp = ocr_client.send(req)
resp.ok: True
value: 15 kPa
